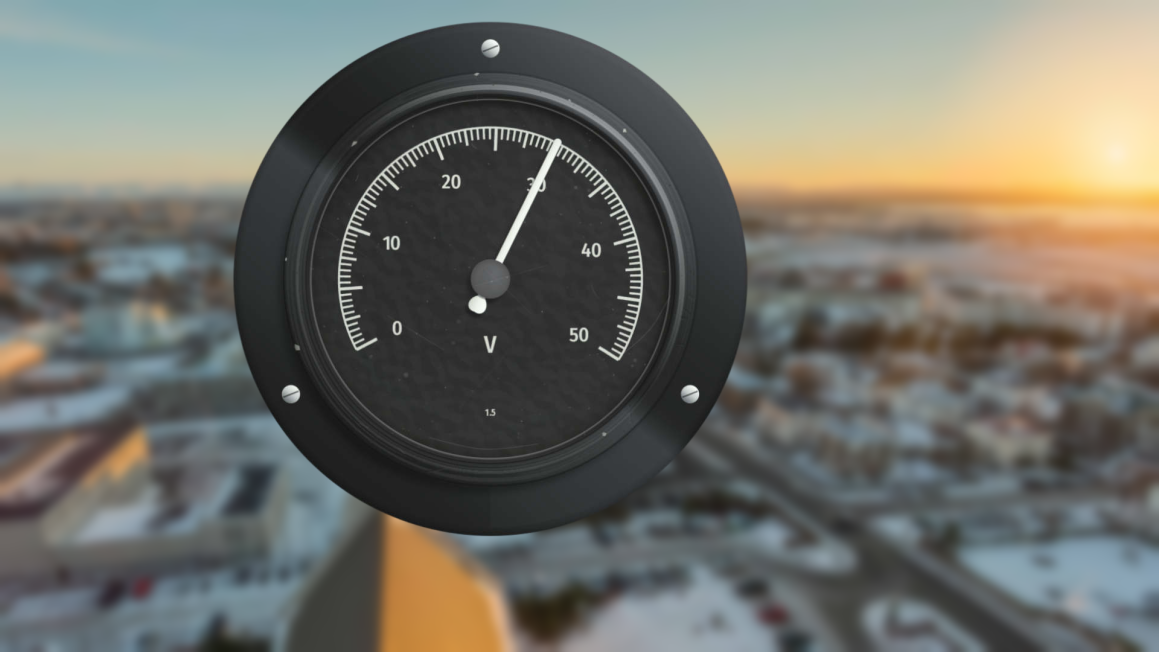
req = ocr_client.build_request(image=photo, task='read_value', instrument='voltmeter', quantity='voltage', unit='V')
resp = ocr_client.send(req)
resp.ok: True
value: 30 V
